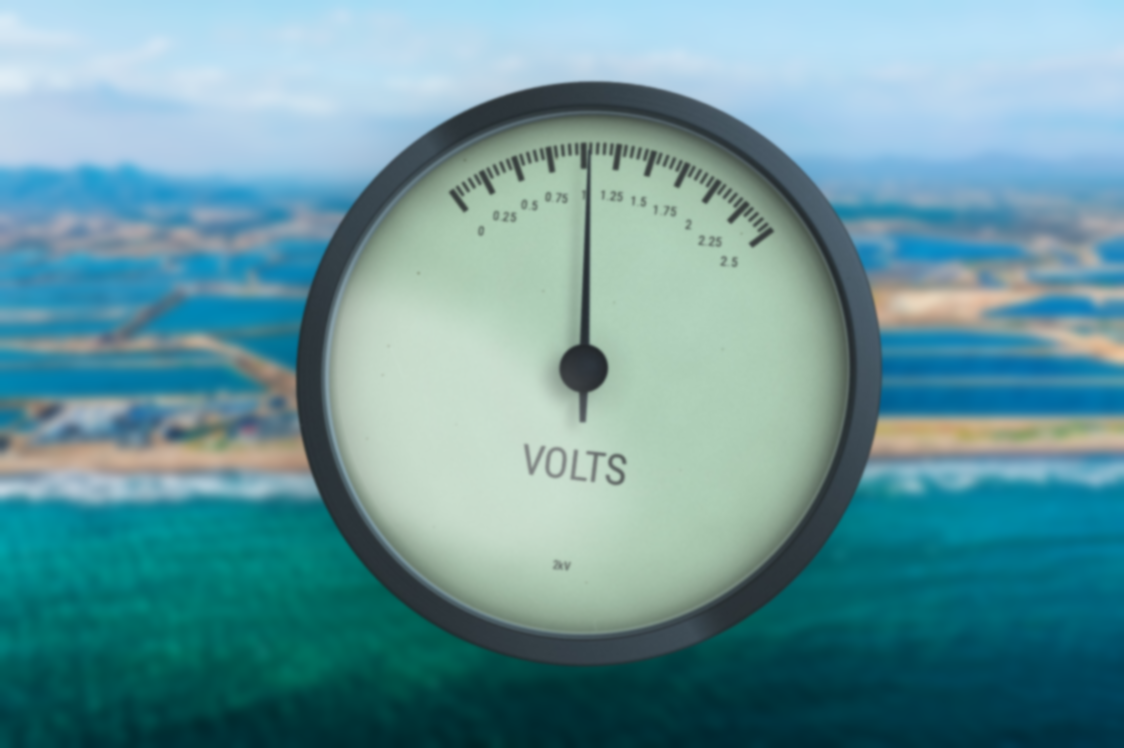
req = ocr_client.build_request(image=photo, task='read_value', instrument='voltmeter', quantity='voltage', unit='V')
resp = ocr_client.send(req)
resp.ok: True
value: 1.05 V
